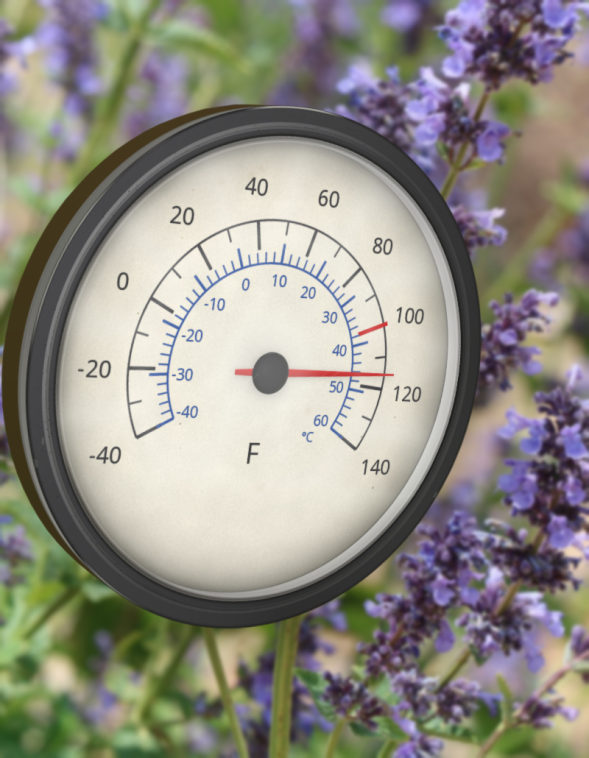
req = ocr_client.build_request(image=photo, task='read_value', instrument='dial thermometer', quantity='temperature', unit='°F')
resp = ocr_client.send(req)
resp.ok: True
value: 115 °F
